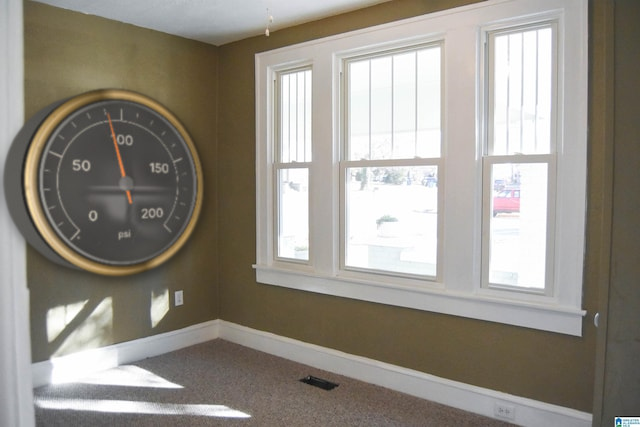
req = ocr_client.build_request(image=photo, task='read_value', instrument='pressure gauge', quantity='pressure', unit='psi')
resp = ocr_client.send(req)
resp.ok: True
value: 90 psi
